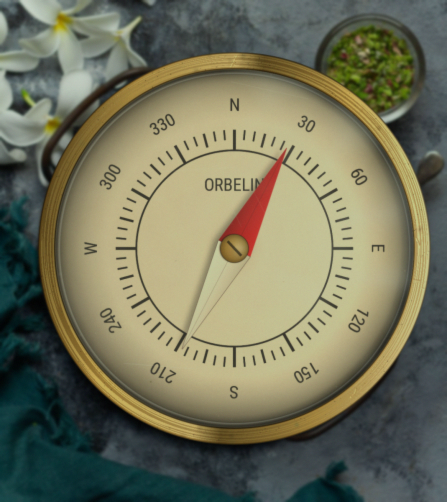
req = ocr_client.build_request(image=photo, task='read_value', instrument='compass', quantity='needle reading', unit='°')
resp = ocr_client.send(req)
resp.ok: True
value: 27.5 °
